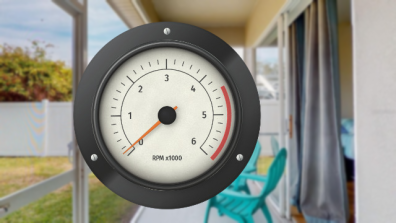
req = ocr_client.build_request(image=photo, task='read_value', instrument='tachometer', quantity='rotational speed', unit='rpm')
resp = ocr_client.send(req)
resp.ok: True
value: 100 rpm
